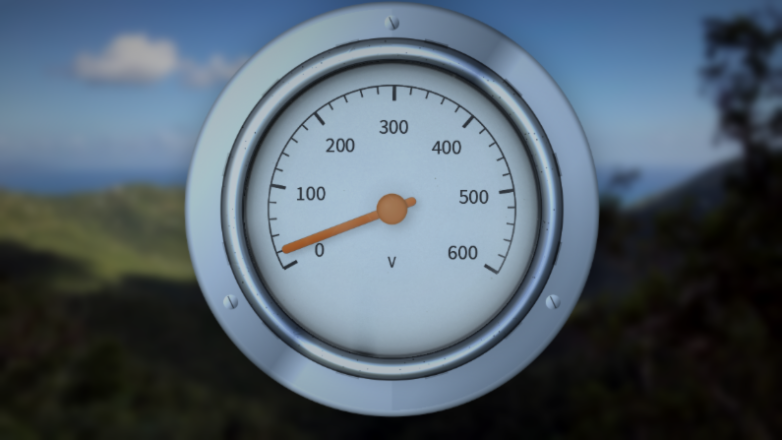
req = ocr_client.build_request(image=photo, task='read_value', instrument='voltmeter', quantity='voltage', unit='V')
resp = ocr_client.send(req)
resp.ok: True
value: 20 V
